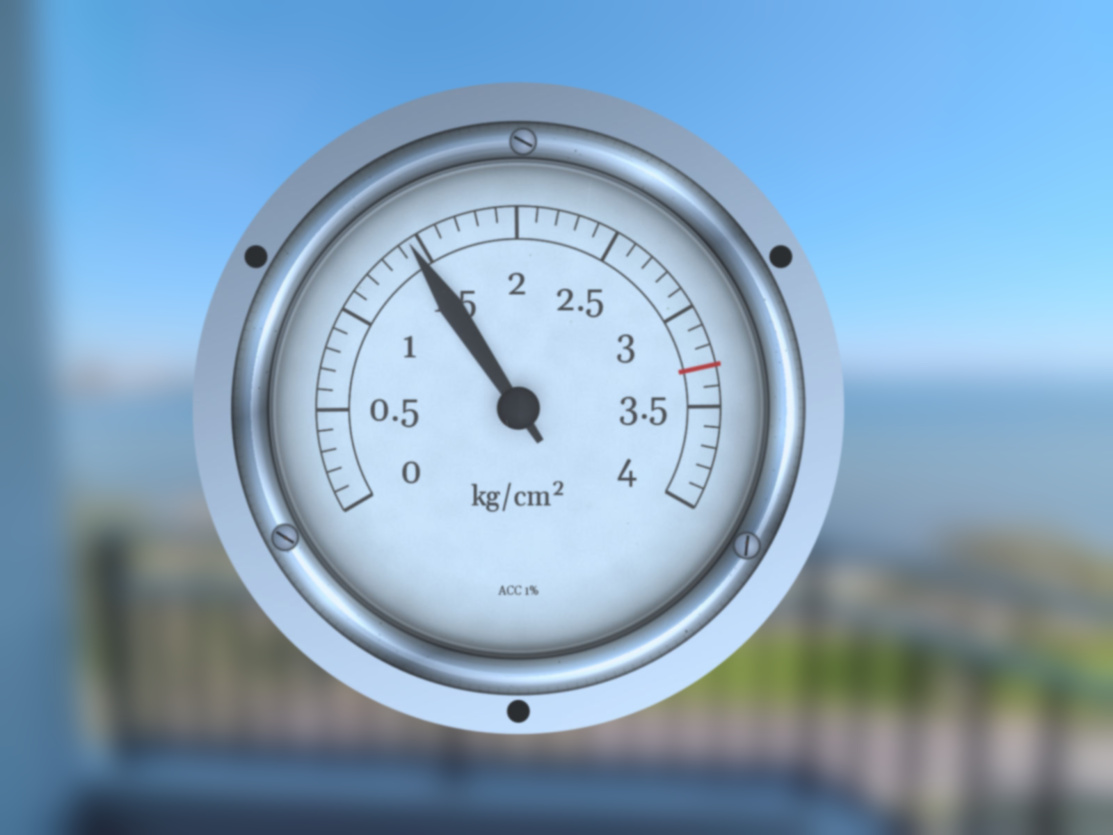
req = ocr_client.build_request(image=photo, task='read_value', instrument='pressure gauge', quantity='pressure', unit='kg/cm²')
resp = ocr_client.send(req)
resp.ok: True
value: 1.45 kg/cm²
